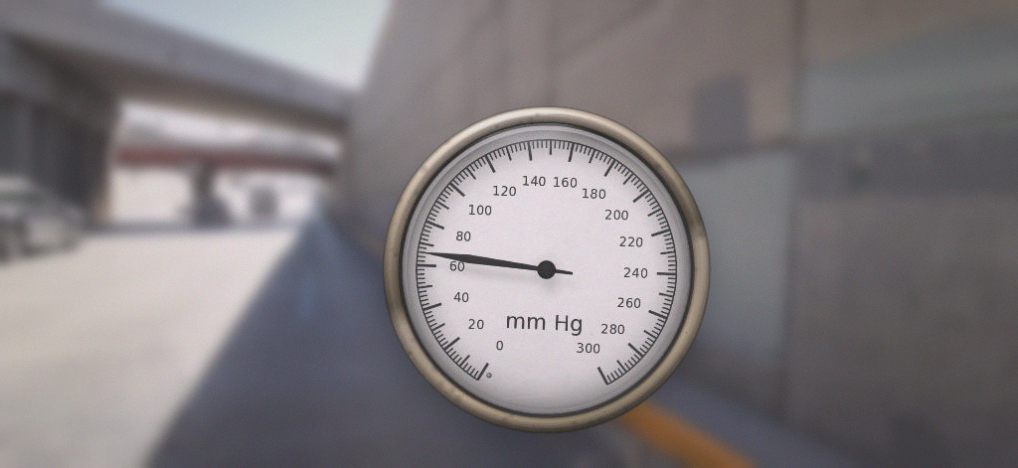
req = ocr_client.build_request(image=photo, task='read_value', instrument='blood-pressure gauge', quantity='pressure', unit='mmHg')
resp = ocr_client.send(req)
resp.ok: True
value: 66 mmHg
